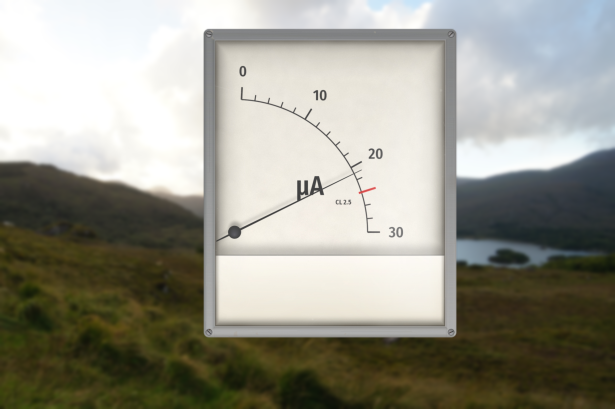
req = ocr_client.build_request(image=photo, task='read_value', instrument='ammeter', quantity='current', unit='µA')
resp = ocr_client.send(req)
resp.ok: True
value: 21 µA
